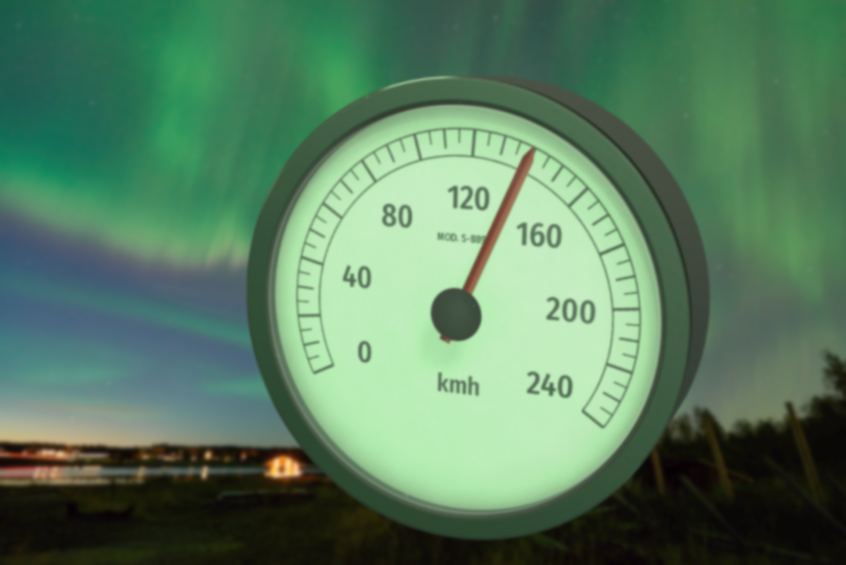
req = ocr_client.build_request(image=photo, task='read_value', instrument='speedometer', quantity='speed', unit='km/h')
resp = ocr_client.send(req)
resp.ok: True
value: 140 km/h
